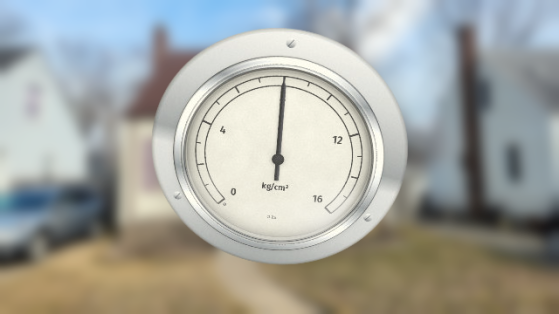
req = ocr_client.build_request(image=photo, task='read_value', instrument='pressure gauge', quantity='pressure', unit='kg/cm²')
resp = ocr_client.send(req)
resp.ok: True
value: 8 kg/cm²
